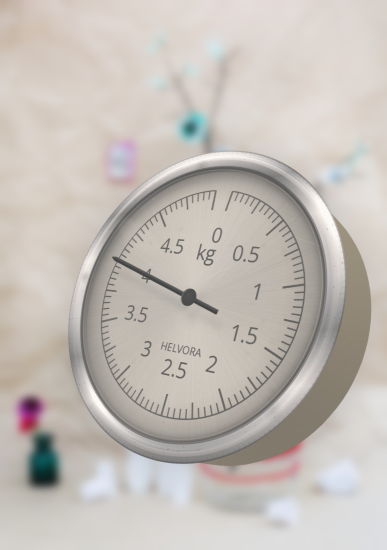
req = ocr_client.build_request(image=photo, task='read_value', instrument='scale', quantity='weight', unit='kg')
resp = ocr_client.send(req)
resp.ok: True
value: 4 kg
